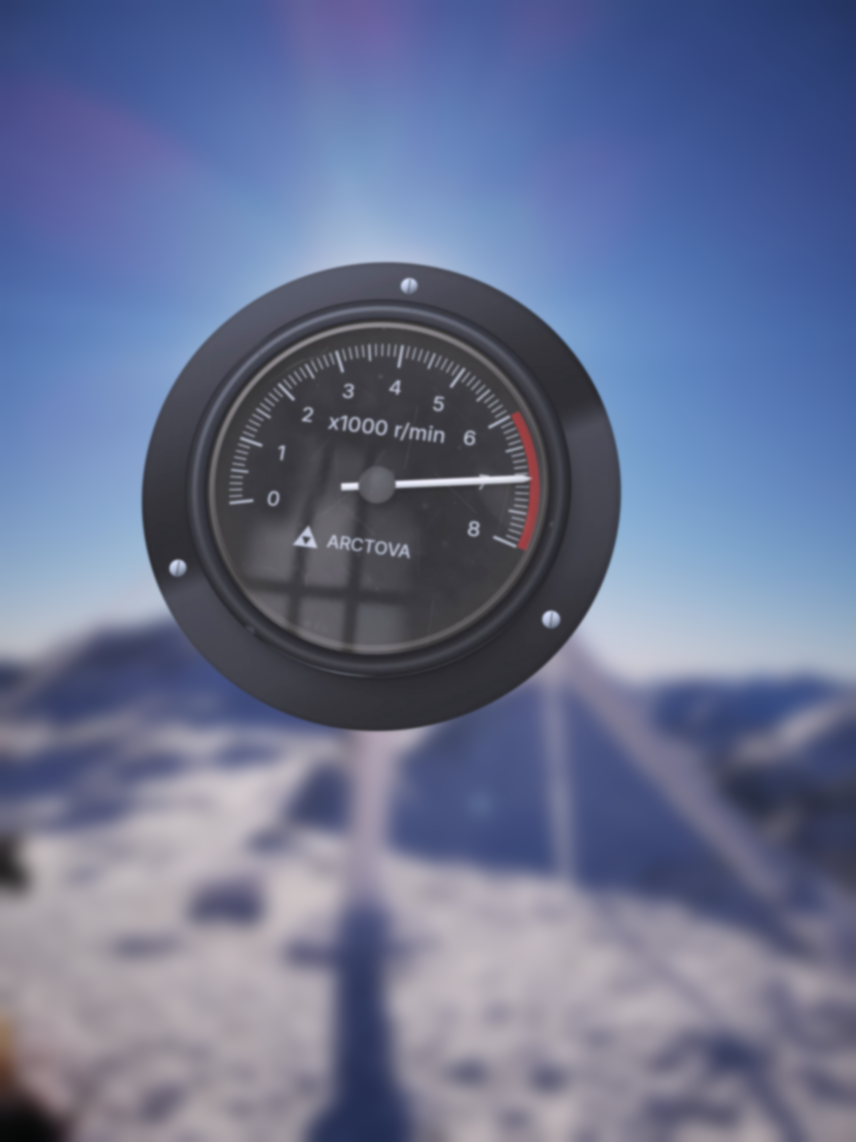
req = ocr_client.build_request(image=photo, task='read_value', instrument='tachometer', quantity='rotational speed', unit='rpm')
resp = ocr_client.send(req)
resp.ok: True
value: 7000 rpm
